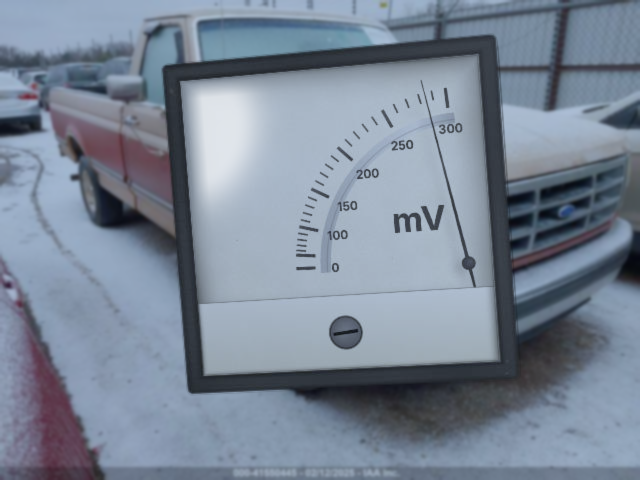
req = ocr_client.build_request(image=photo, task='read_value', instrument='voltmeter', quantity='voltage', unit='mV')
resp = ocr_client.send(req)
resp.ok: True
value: 285 mV
